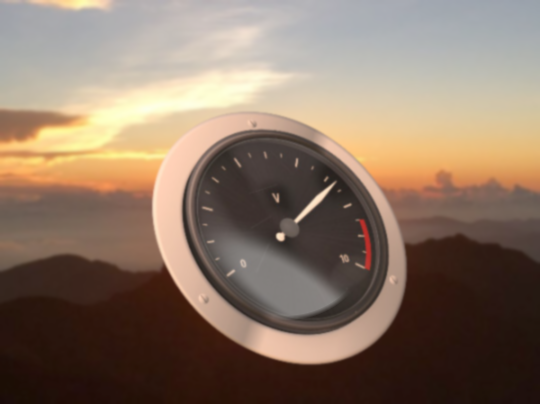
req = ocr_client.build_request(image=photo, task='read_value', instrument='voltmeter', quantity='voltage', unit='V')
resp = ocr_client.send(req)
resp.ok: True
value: 7.25 V
